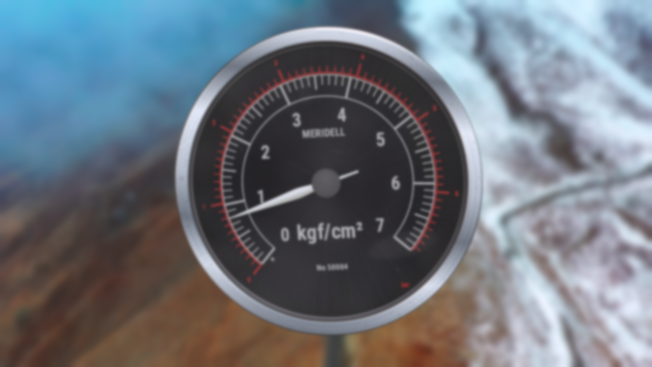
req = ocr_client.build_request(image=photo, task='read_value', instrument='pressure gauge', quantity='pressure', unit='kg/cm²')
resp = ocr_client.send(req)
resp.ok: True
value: 0.8 kg/cm²
